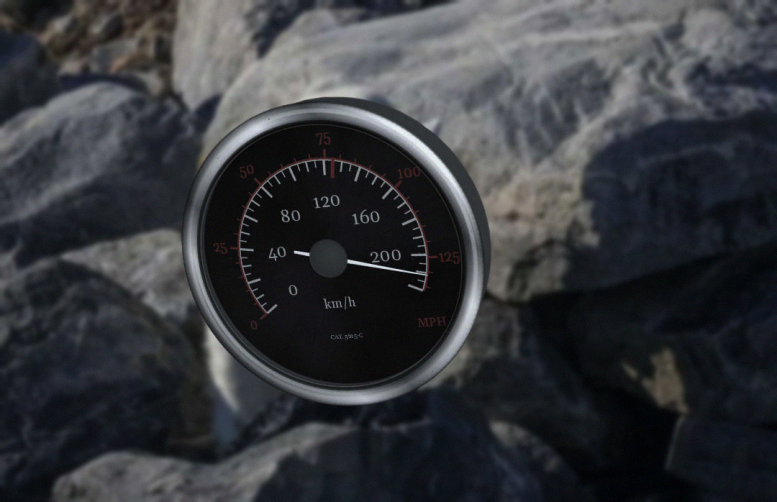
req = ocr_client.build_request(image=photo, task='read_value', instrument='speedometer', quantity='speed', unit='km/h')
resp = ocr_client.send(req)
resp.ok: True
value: 210 km/h
